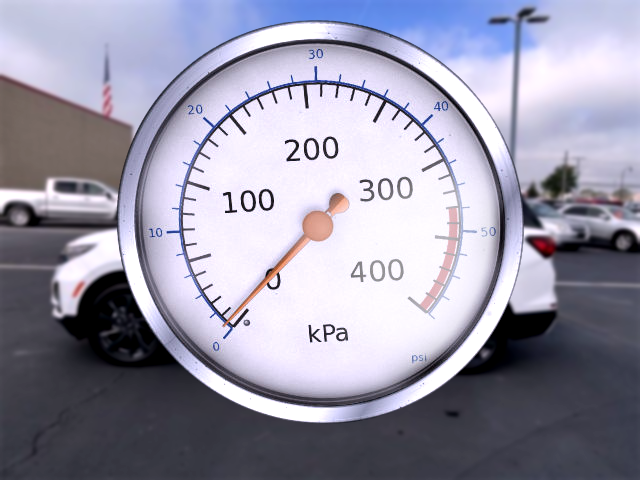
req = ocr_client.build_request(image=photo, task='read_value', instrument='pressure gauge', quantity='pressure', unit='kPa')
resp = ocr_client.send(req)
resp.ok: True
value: 5 kPa
